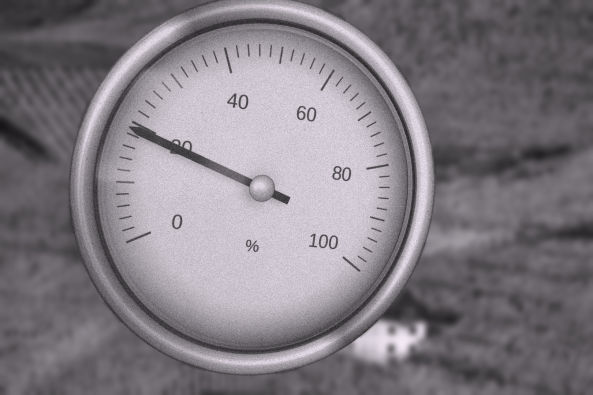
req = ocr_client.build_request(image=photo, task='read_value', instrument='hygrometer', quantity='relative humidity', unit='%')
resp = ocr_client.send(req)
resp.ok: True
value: 19 %
